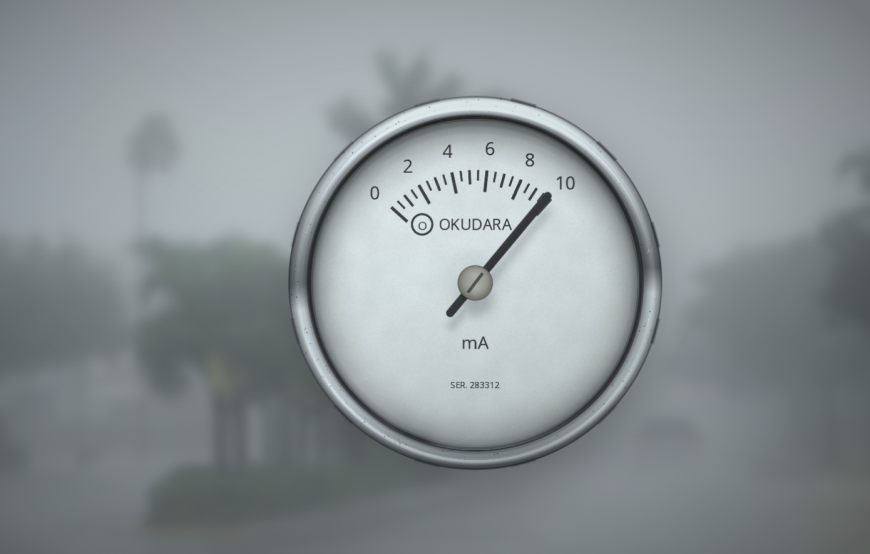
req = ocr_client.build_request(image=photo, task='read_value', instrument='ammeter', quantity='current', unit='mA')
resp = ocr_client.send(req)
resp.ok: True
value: 9.75 mA
